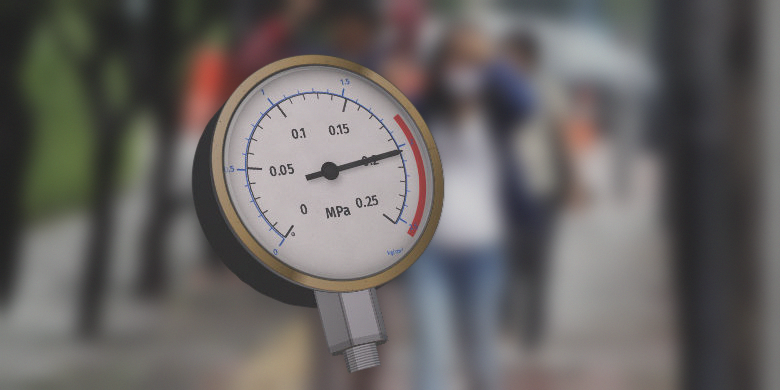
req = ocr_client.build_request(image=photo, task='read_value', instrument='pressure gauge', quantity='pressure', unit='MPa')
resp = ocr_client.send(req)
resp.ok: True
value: 0.2 MPa
